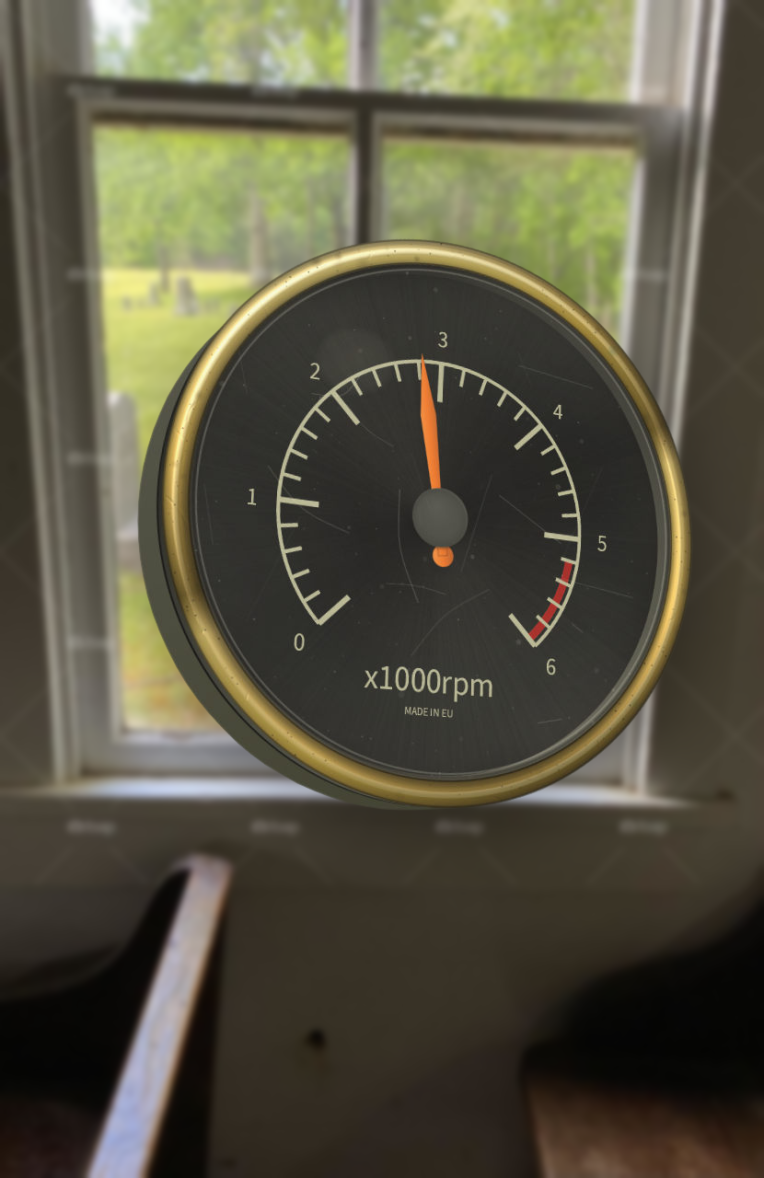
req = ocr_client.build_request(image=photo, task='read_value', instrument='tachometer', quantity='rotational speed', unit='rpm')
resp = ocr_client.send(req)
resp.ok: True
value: 2800 rpm
